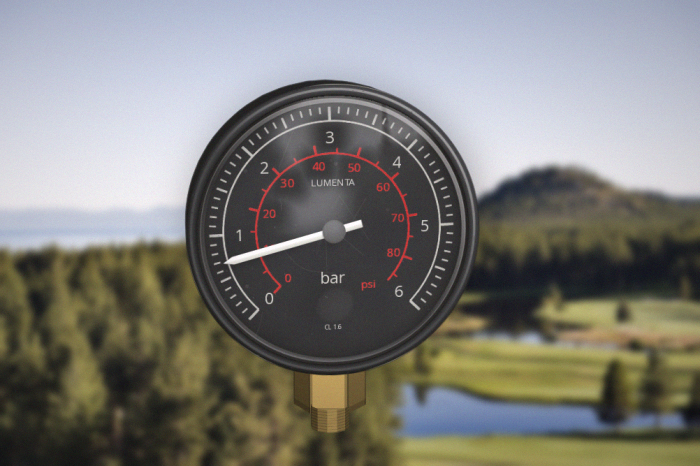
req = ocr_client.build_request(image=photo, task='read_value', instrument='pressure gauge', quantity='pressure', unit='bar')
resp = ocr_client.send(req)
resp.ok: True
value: 0.7 bar
